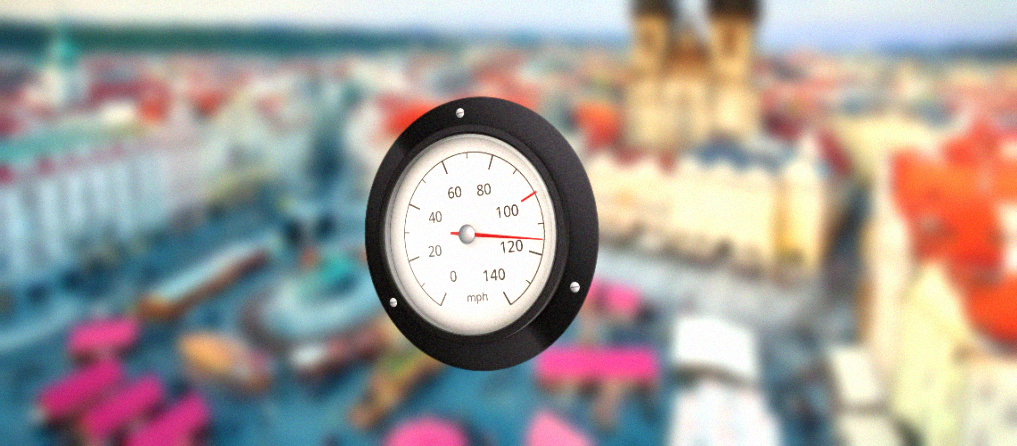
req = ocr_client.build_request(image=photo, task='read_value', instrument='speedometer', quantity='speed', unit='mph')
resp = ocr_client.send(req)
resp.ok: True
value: 115 mph
